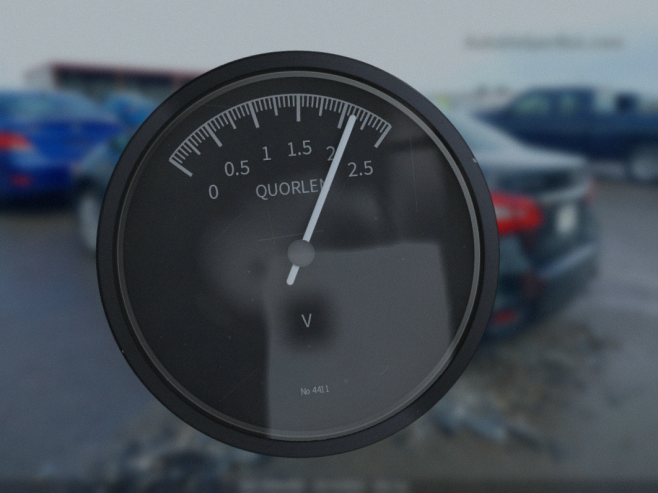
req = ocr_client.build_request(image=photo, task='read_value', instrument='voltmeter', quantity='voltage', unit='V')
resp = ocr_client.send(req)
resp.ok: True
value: 2.1 V
